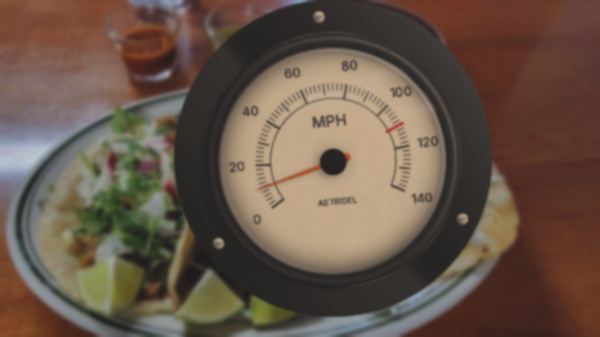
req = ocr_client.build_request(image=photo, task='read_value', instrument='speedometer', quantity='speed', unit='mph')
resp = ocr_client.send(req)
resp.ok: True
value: 10 mph
